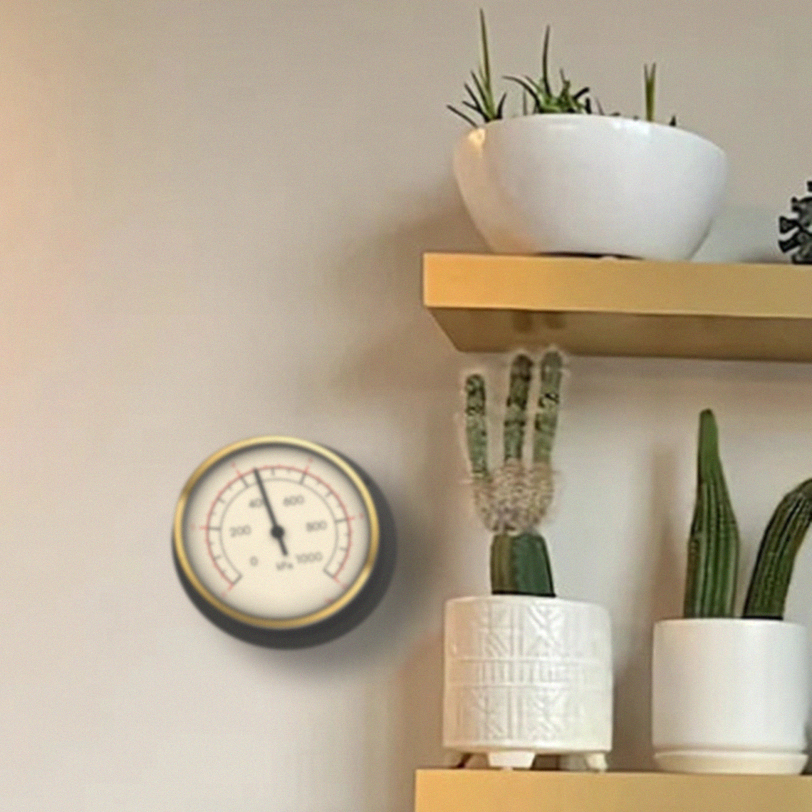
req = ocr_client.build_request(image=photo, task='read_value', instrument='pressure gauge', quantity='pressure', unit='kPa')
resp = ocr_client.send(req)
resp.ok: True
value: 450 kPa
